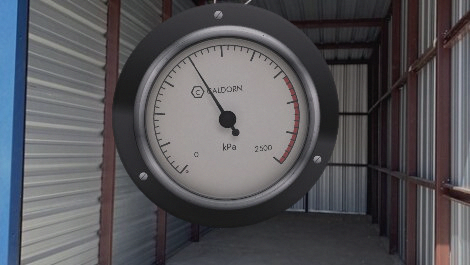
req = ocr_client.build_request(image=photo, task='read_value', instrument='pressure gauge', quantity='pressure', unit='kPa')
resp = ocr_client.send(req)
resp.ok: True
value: 1000 kPa
